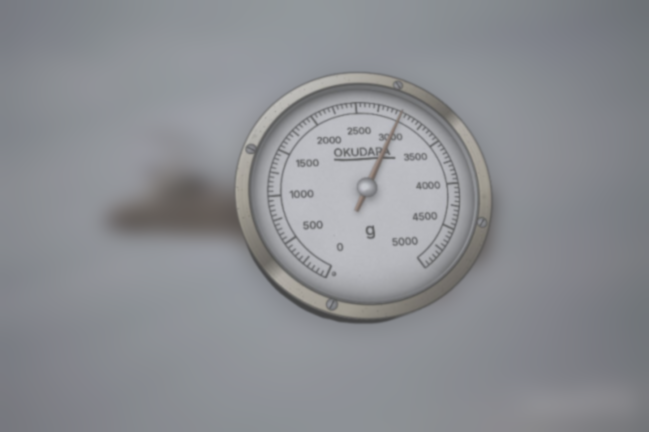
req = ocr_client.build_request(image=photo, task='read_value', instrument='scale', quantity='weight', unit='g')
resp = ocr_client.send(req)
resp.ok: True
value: 3000 g
